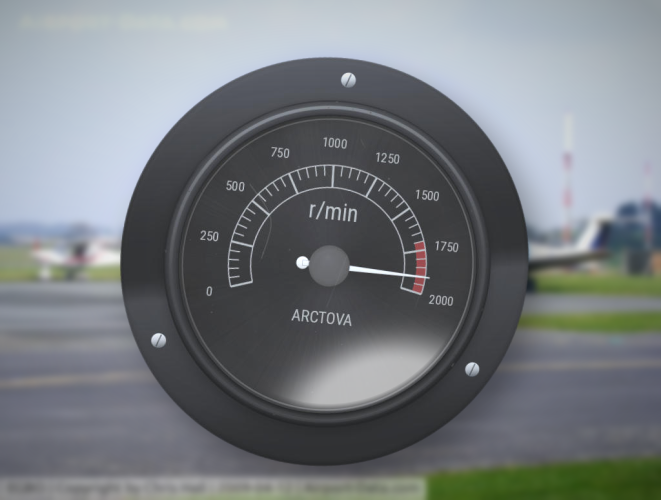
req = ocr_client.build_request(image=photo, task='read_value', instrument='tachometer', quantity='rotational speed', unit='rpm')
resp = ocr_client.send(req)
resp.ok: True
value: 1900 rpm
